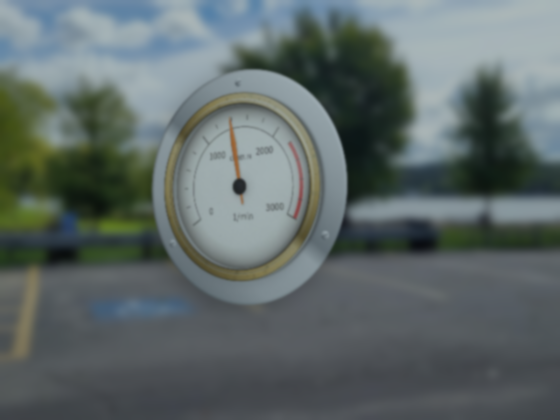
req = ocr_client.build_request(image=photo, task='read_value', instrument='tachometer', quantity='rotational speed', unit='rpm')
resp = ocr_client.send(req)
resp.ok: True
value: 1400 rpm
